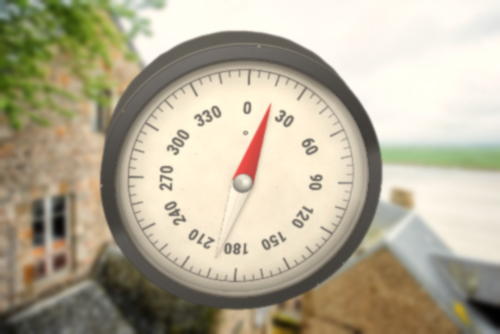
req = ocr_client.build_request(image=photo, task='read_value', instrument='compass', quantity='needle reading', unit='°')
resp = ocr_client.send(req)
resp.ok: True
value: 15 °
